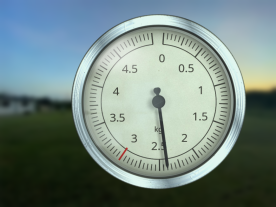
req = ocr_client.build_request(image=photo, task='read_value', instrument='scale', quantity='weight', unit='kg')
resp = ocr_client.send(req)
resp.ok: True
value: 2.4 kg
